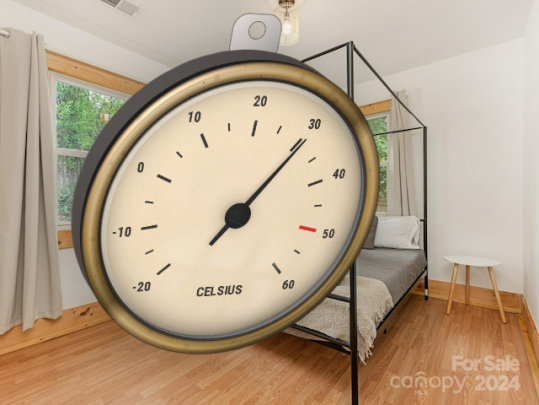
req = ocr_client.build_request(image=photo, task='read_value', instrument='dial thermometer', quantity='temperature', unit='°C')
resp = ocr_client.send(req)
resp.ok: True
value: 30 °C
